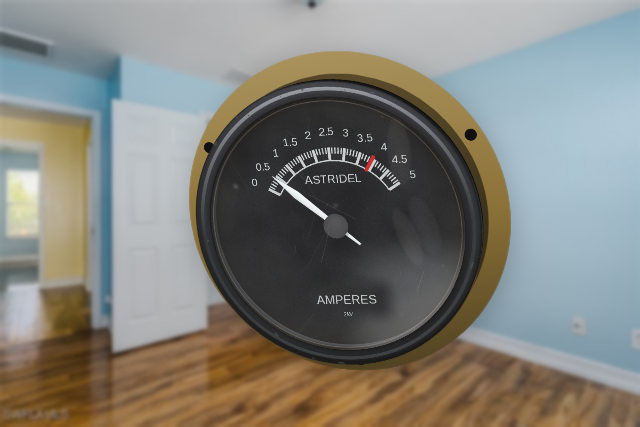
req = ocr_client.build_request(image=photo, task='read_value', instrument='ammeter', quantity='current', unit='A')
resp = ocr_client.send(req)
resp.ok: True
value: 0.5 A
